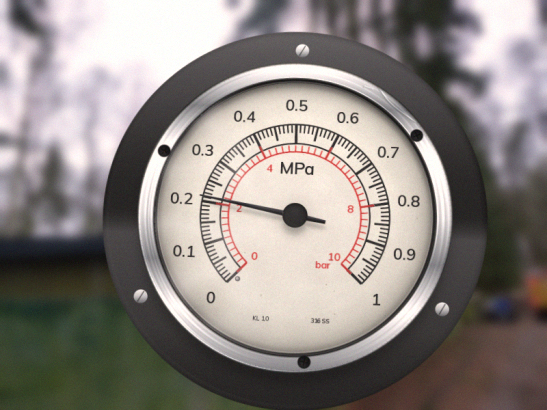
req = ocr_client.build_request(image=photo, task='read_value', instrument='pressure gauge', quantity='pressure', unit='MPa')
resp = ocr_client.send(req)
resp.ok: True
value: 0.21 MPa
